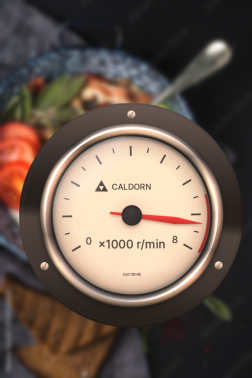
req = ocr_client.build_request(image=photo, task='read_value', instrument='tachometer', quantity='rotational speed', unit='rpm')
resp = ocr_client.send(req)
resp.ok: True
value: 7250 rpm
